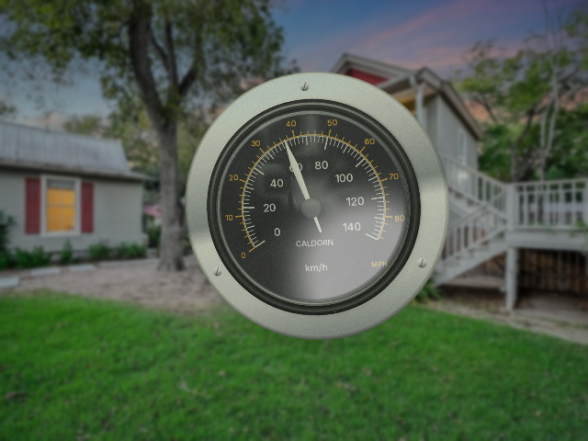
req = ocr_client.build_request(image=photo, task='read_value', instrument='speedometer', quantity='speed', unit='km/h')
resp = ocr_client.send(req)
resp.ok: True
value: 60 km/h
